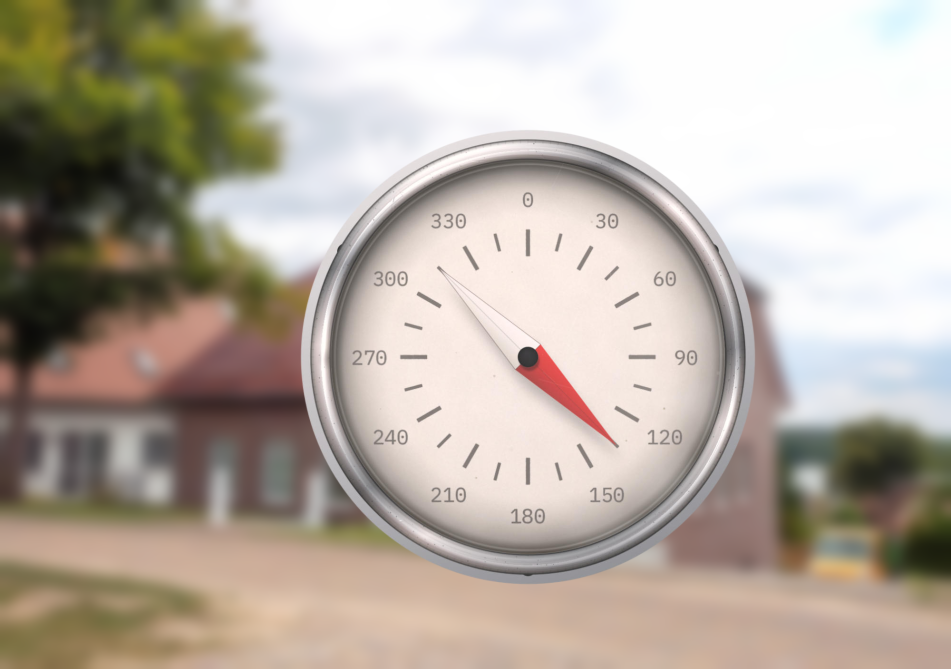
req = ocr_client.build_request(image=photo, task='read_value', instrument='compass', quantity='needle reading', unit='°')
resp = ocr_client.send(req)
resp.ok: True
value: 135 °
